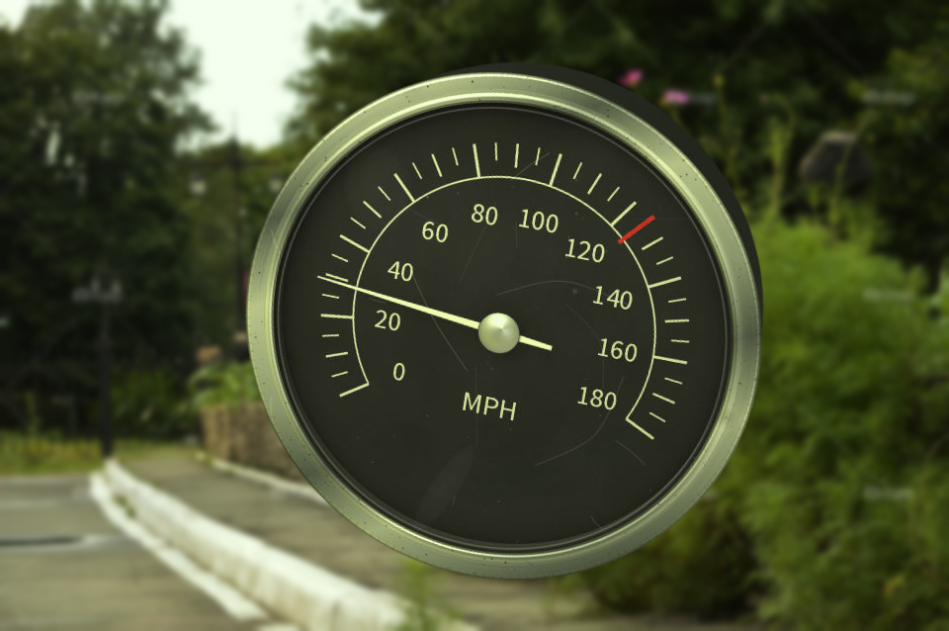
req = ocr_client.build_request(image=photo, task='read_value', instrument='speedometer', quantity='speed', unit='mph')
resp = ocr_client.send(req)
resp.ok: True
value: 30 mph
